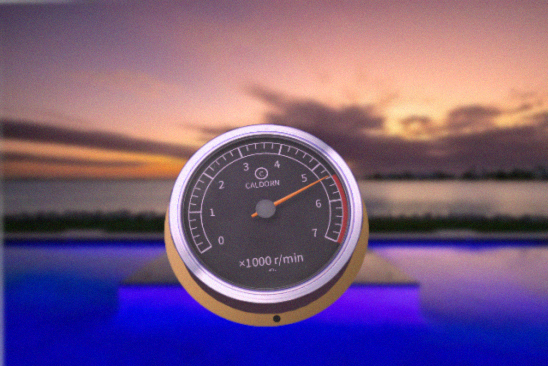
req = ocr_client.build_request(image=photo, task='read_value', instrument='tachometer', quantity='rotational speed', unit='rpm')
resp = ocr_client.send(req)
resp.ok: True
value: 5400 rpm
